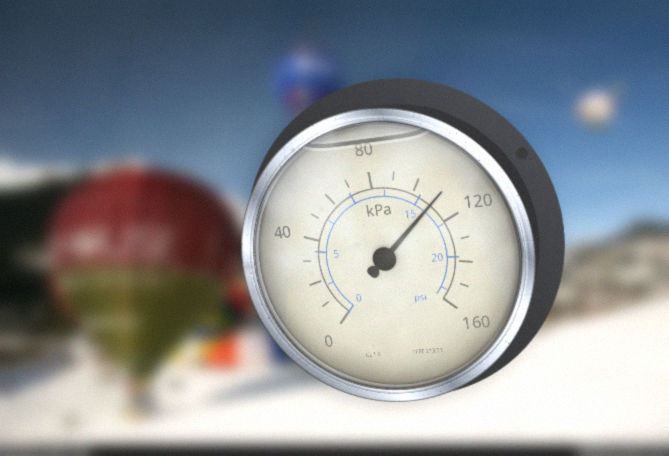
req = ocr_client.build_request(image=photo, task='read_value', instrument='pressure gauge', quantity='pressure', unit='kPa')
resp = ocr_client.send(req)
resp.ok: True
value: 110 kPa
